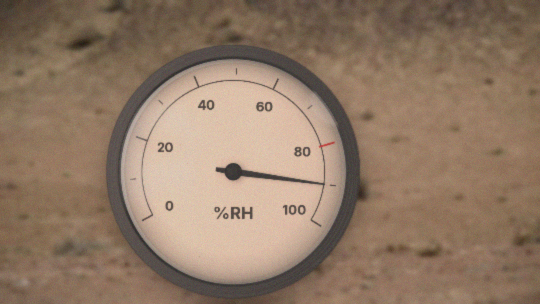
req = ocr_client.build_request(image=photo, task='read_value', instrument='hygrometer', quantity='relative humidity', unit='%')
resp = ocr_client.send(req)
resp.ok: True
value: 90 %
